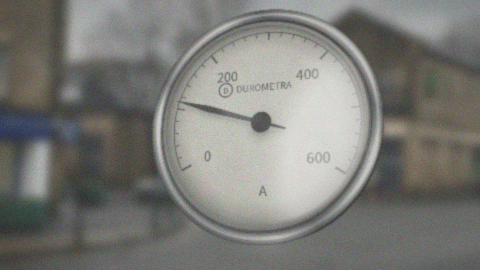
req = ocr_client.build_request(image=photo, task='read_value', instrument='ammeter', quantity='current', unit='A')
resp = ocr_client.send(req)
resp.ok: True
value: 110 A
